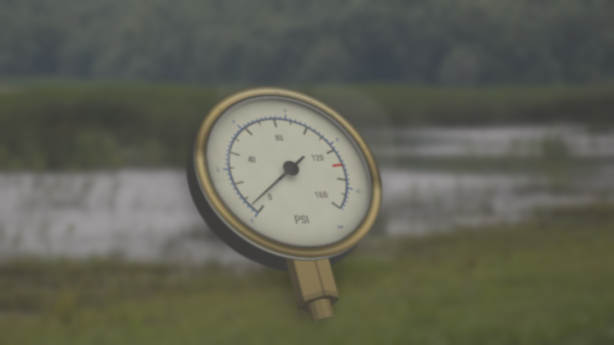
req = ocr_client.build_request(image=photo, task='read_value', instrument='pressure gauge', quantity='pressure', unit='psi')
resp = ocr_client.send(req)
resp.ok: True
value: 5 psi
